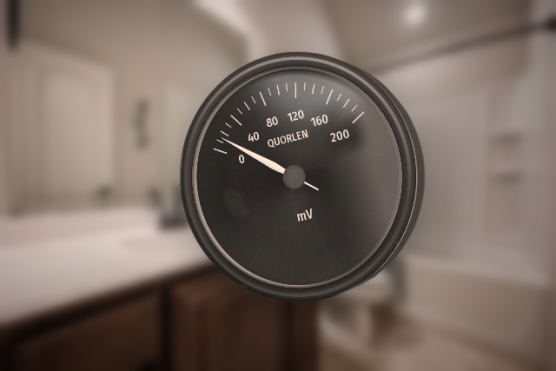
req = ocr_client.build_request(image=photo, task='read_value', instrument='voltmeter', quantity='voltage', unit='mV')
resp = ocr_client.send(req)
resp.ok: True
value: 15 mV
